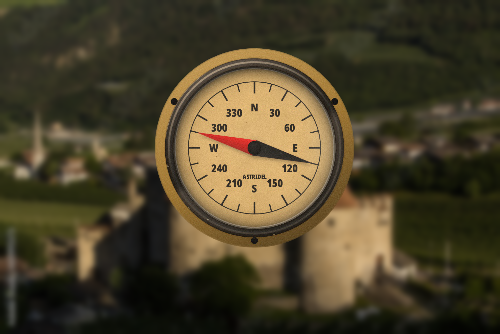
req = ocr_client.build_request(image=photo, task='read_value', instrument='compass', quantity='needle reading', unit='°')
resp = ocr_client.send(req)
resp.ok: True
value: 285 °
